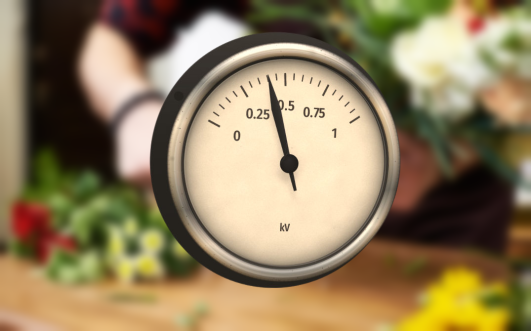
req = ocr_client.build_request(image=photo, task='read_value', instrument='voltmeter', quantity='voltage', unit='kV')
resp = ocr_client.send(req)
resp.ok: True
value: 0.4 kV
